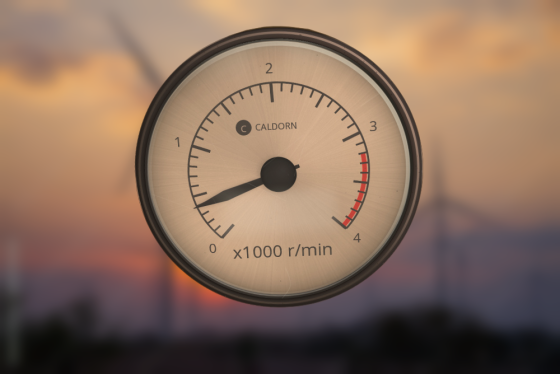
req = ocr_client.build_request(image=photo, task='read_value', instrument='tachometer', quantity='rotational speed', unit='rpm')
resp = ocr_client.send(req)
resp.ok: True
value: 400 rpm
